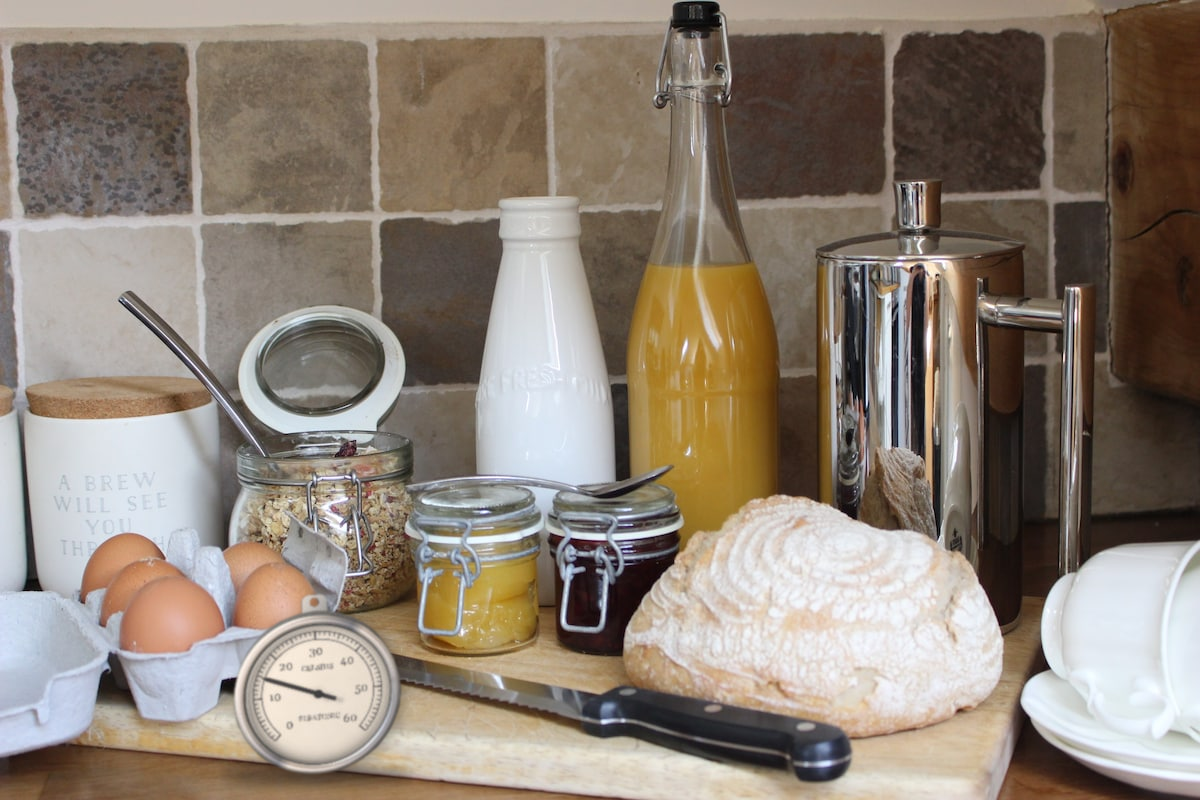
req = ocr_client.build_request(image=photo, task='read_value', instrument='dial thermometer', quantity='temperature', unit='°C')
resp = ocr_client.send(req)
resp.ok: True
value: 15 °C
